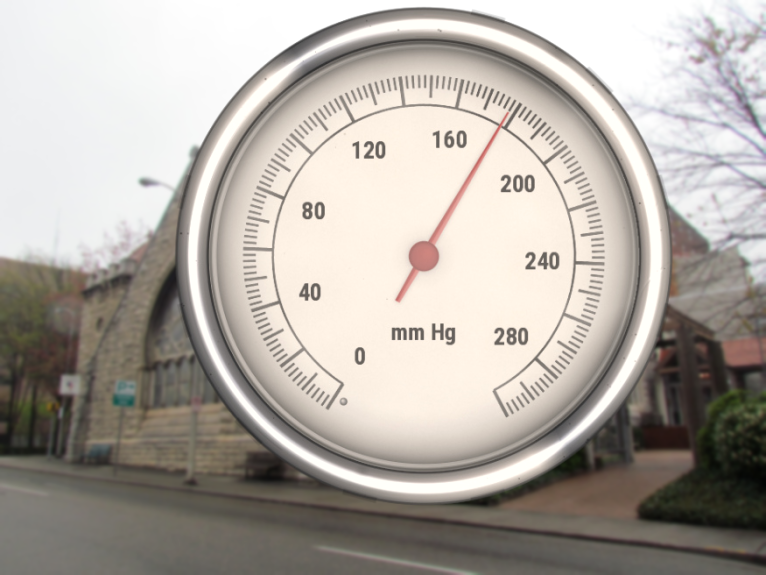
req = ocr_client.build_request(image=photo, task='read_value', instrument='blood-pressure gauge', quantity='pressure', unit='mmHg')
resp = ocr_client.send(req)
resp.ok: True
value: 178 mmHg
